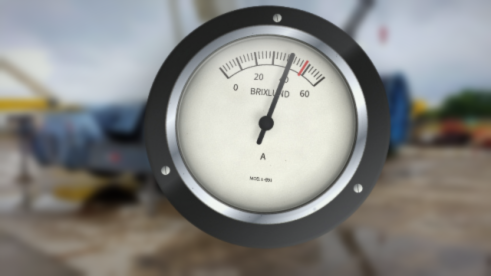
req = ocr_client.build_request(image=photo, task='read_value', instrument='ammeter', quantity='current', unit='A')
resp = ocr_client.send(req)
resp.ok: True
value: 40 A
